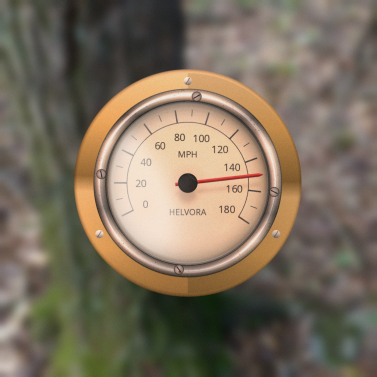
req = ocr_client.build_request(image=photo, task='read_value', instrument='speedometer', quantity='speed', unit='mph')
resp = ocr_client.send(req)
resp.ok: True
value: 150 mph
